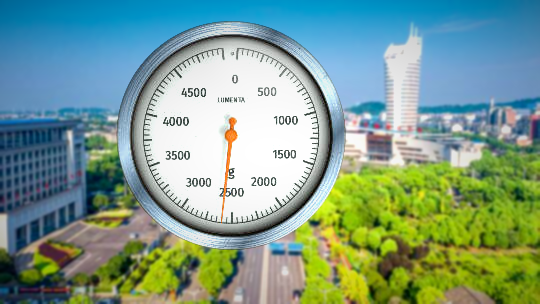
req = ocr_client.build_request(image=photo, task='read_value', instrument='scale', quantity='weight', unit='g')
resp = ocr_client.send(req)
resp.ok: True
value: 2600 g
